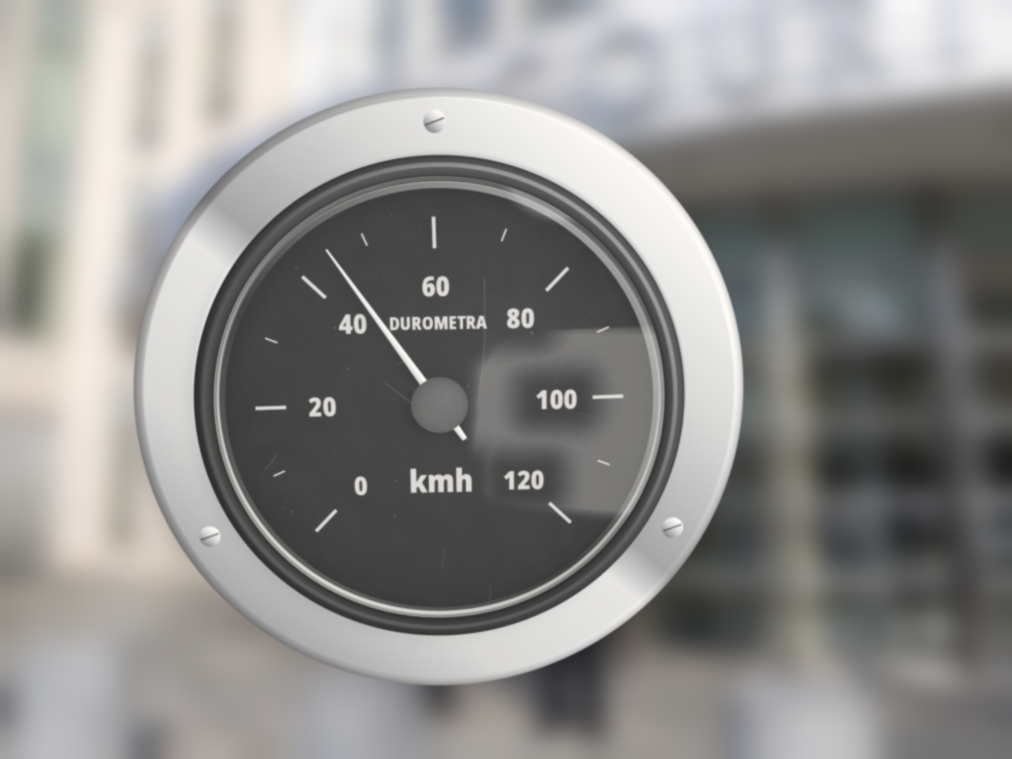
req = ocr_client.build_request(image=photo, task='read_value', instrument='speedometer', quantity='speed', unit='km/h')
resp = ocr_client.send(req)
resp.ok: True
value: 45 km/h
